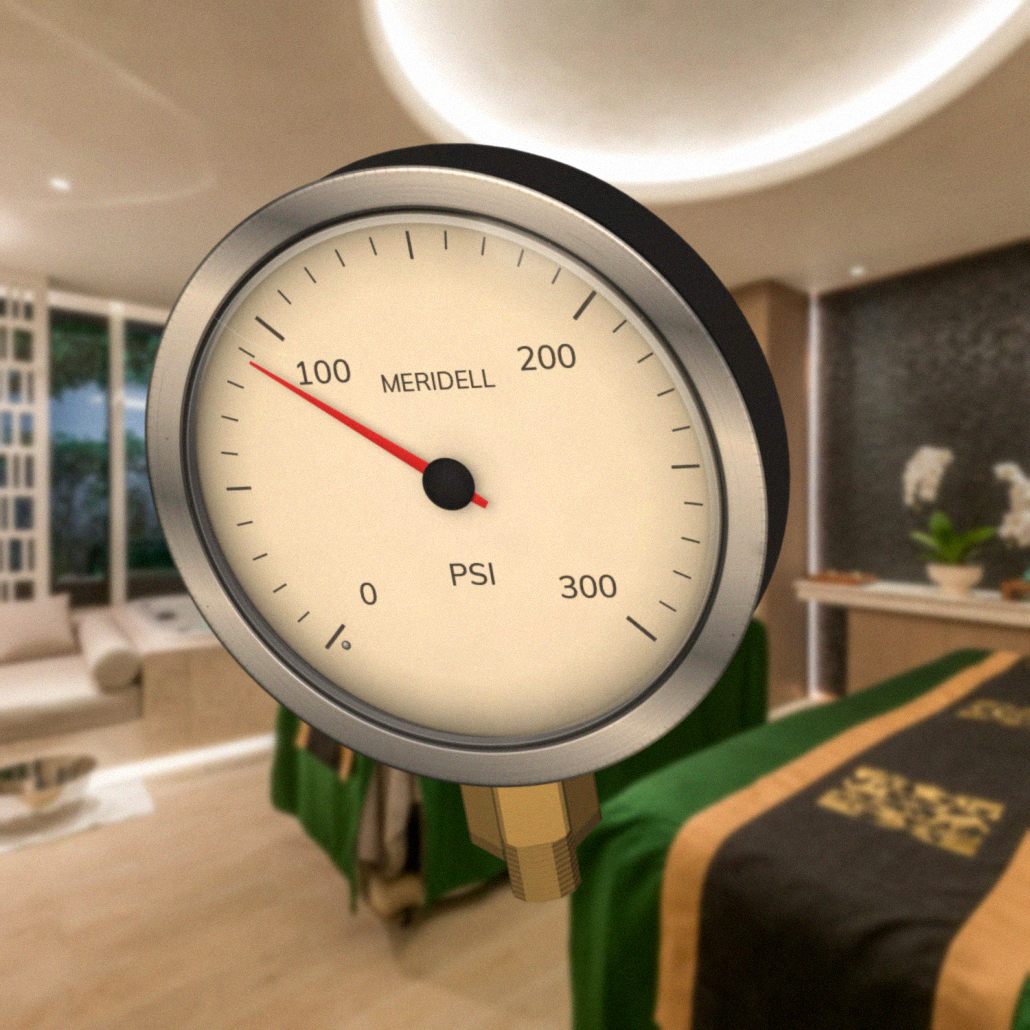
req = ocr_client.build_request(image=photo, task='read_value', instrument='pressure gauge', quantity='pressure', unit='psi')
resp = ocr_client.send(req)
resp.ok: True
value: 90 psi
